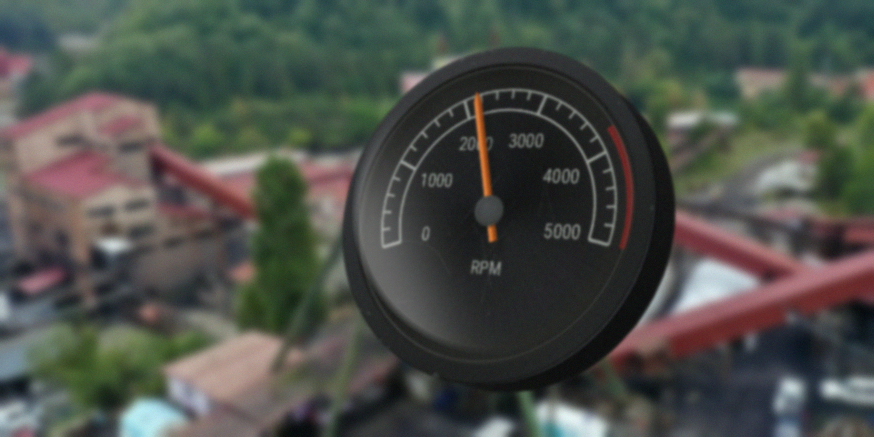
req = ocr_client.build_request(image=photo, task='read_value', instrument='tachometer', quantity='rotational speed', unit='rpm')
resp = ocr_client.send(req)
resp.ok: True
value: 2200 rpm
